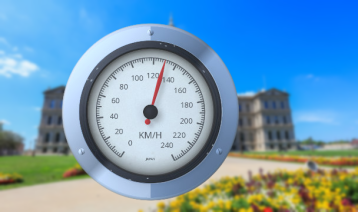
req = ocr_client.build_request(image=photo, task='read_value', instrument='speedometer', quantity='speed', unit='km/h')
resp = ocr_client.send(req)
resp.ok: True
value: 130 km/h
